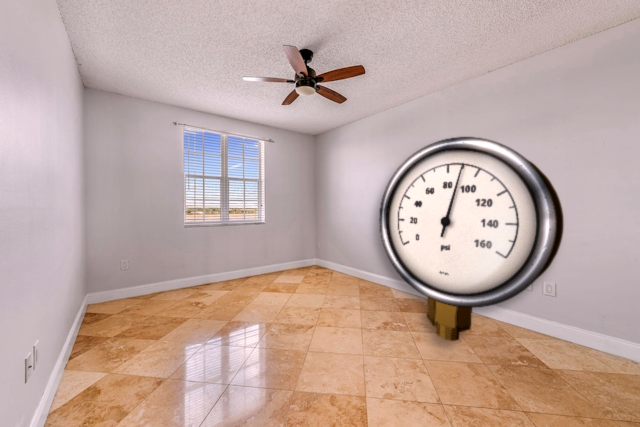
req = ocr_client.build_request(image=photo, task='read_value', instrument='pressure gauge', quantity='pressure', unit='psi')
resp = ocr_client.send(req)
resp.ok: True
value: 90 psi
